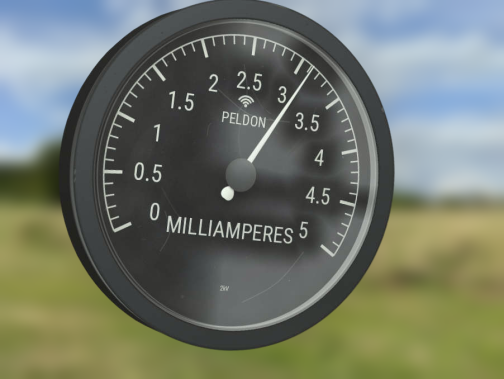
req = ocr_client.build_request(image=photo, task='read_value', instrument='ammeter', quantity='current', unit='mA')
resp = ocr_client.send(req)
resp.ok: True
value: 3.1 mA
